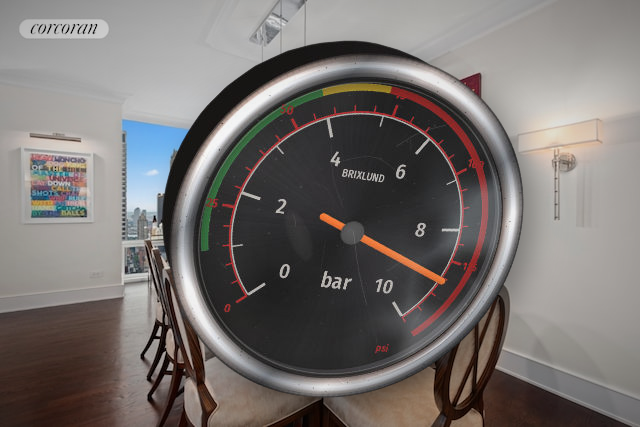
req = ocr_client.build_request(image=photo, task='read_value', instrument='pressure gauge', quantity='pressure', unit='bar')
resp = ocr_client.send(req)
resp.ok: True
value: 9 bar
